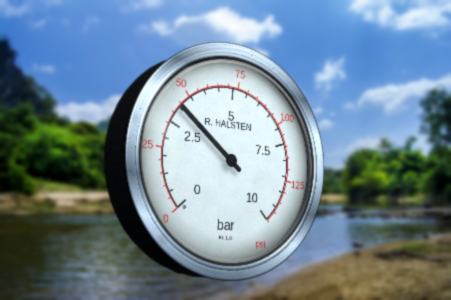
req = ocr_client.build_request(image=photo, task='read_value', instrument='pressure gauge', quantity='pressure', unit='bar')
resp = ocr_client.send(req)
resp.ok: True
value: 3 bar
